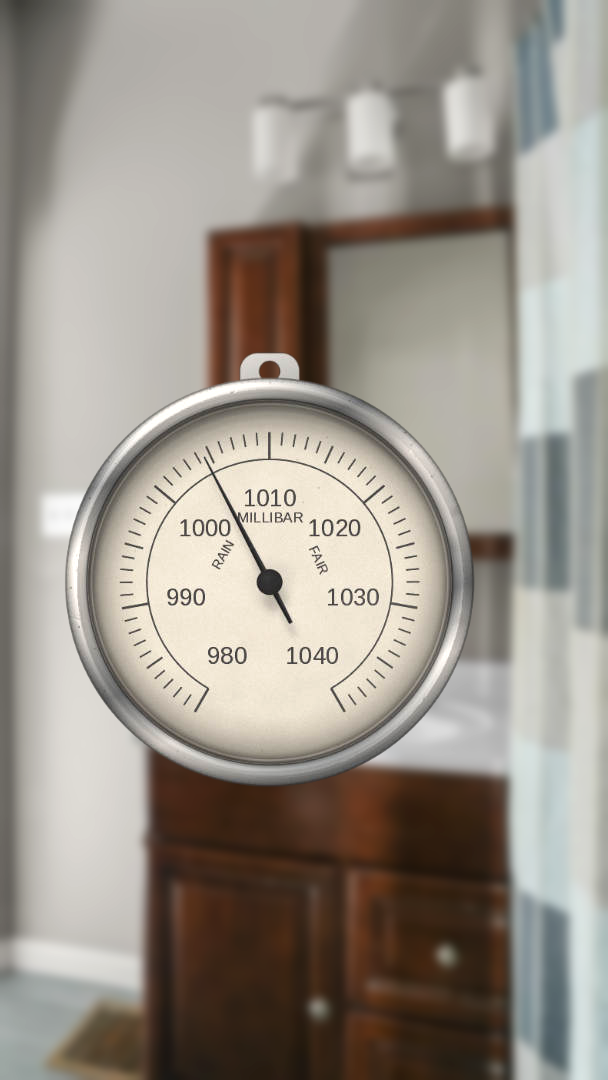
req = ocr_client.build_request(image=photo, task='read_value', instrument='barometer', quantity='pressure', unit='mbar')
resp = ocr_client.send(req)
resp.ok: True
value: 1004.5 mbar
